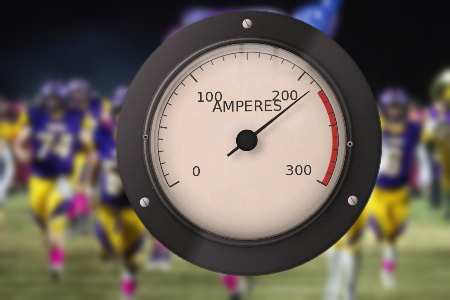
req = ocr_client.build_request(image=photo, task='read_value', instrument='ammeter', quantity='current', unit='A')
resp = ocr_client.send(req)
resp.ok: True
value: 215 A
